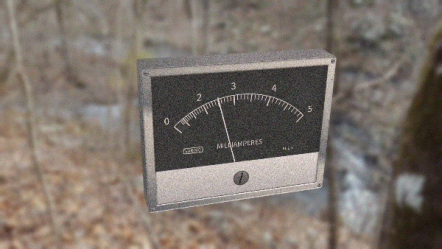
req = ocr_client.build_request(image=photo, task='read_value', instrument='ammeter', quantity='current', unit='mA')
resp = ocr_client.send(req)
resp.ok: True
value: 2.5 mA
